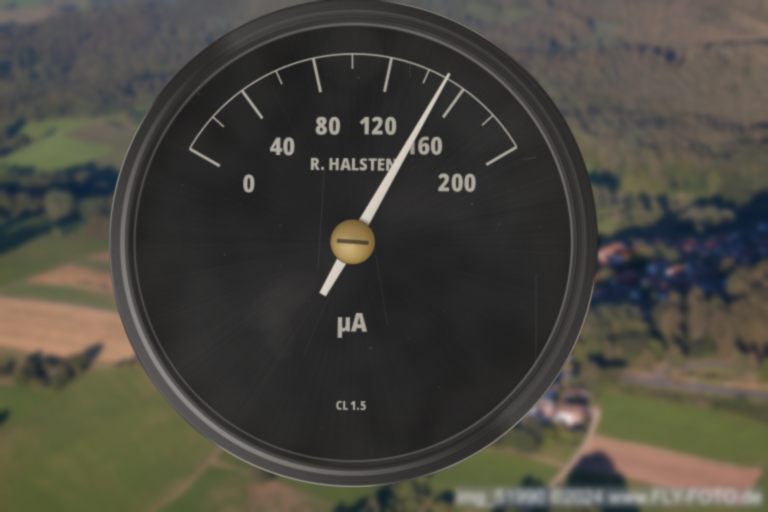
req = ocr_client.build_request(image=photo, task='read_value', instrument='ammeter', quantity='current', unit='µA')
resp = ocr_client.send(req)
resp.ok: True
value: 150 µA
